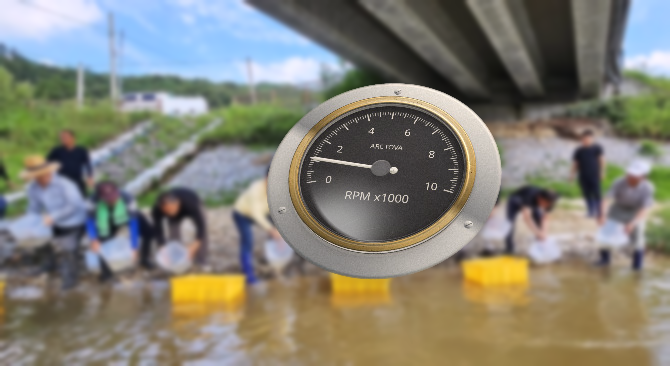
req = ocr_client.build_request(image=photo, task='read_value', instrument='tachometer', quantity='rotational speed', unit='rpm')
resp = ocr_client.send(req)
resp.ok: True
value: 1000 rpm
